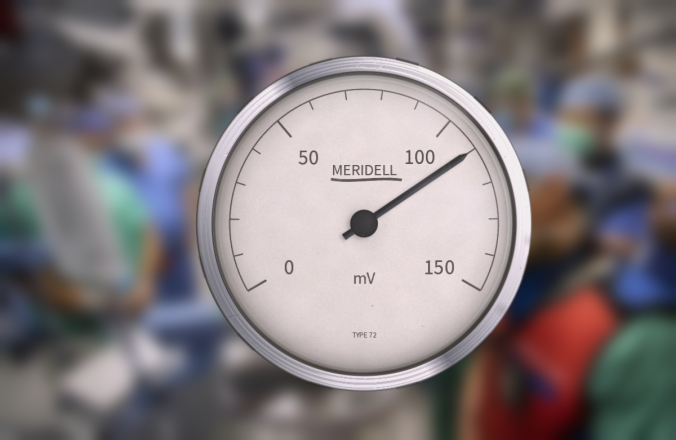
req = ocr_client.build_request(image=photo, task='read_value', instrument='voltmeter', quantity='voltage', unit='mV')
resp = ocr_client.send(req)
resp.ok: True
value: 110 mV
